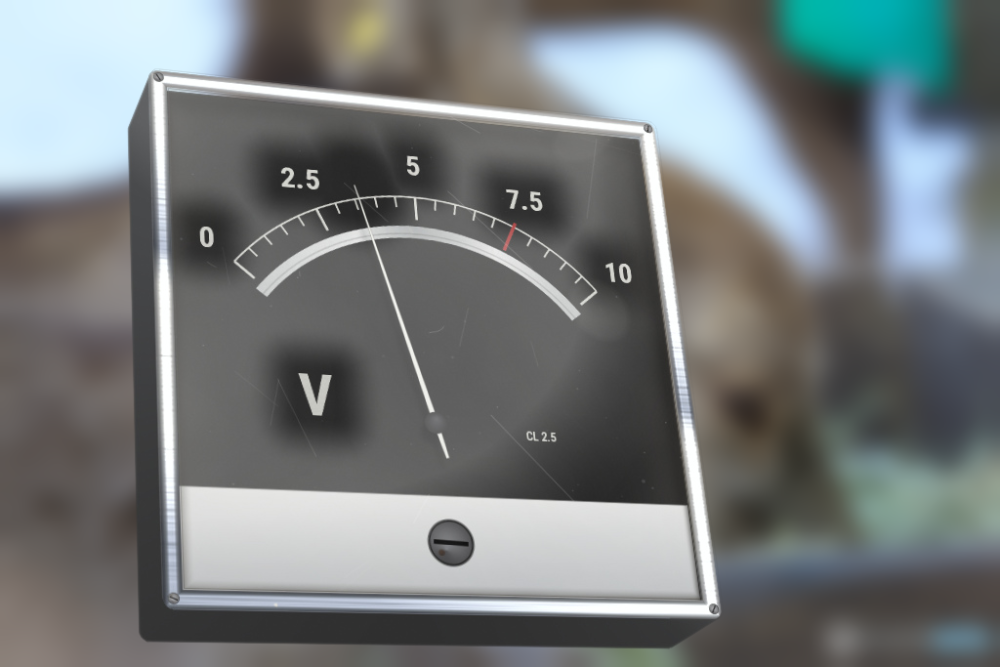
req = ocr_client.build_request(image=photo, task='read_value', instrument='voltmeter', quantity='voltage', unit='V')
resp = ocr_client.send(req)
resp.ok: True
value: 3.5 V
